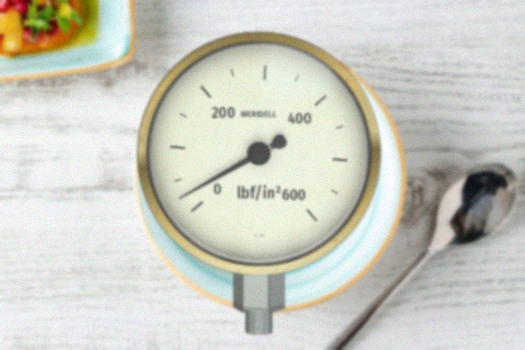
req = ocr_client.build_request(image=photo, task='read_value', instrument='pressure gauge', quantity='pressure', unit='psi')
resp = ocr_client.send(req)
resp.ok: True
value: 25 psi
